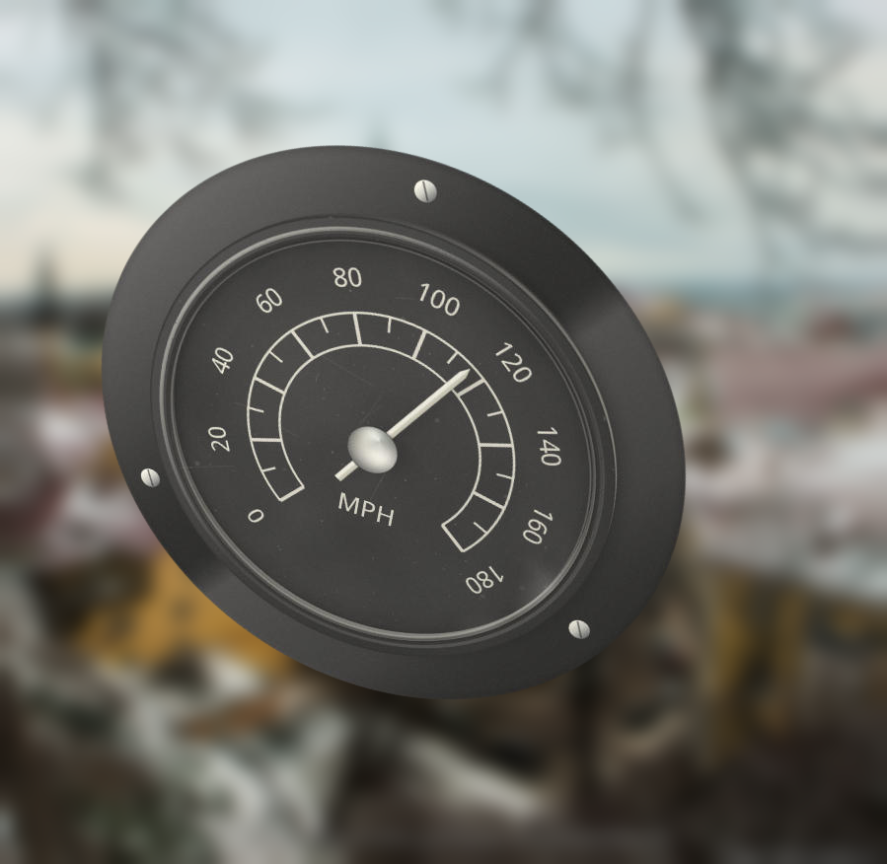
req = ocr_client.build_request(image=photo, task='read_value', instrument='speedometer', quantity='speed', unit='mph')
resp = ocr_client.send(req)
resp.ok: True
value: 115 mph
